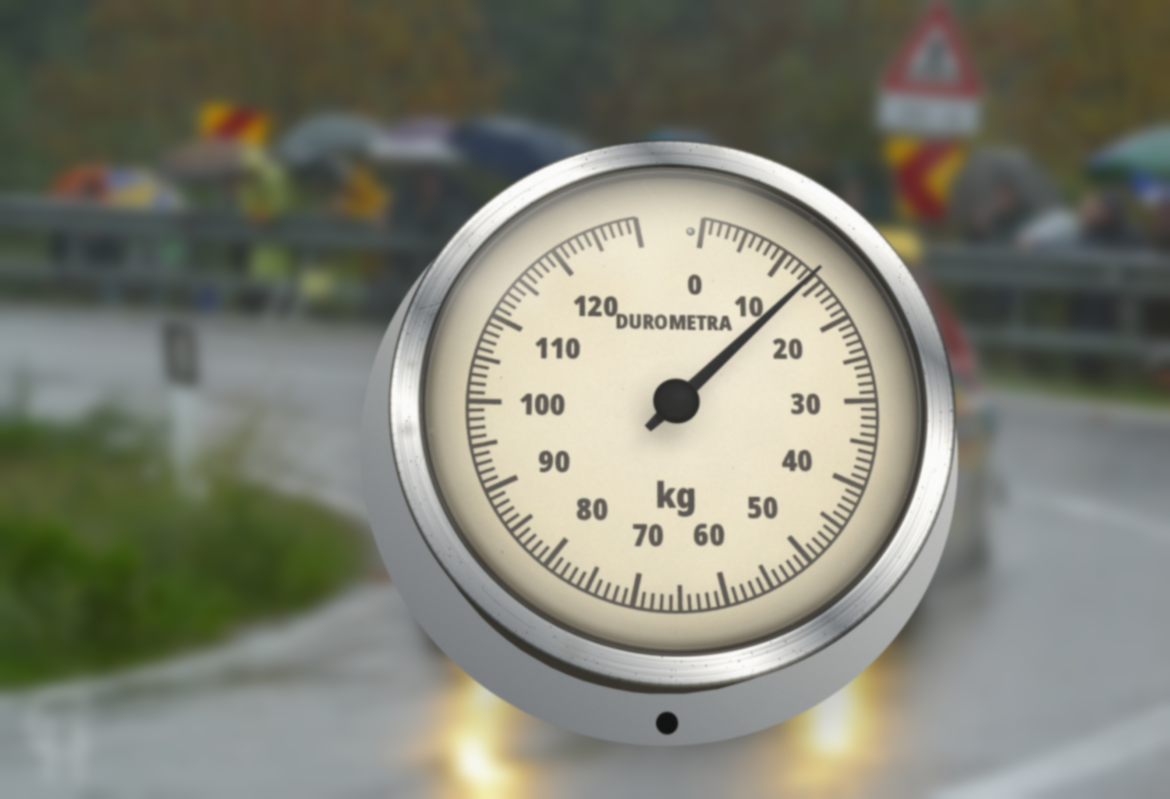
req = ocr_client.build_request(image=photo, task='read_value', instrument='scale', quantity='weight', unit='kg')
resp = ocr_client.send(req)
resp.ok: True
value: 14 kg
